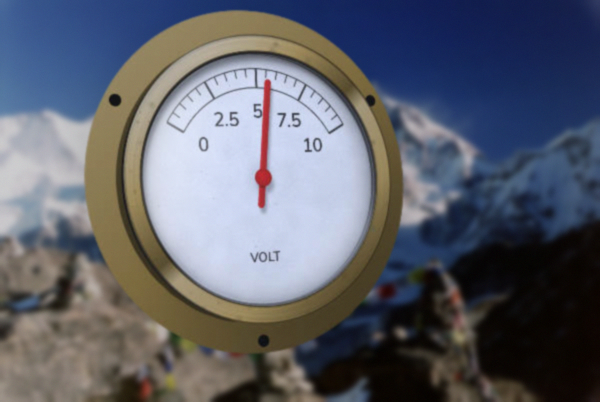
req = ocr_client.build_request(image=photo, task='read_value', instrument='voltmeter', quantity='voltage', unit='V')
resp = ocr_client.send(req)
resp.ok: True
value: 5.5 V
